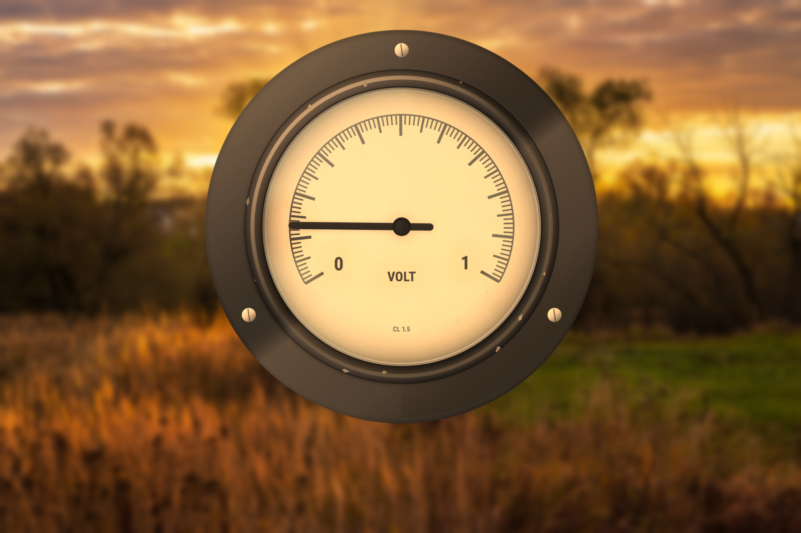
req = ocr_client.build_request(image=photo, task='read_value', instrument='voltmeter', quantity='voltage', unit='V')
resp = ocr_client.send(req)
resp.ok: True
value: 0.13 V
